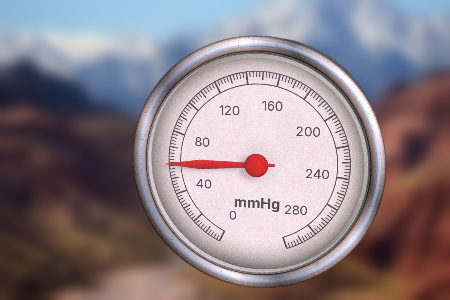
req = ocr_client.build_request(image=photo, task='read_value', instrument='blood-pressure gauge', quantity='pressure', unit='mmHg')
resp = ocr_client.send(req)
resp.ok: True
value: 60 mmHg
